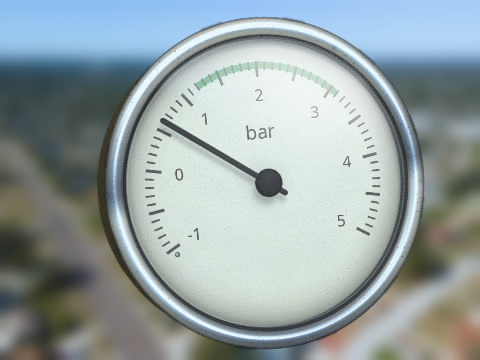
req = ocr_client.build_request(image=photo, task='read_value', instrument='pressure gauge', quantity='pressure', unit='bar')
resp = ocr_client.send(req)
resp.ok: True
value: 0.6 bar
